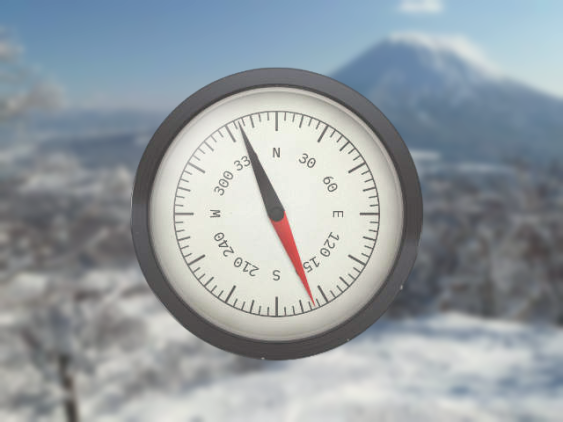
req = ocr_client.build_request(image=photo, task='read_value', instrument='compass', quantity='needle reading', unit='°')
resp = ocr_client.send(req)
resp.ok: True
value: 157.5 °
